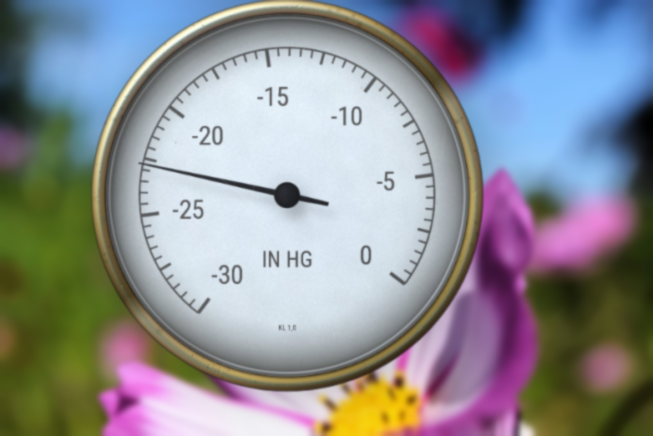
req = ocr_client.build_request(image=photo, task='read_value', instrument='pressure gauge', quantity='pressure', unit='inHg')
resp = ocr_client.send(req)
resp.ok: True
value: -22.75 inHg
